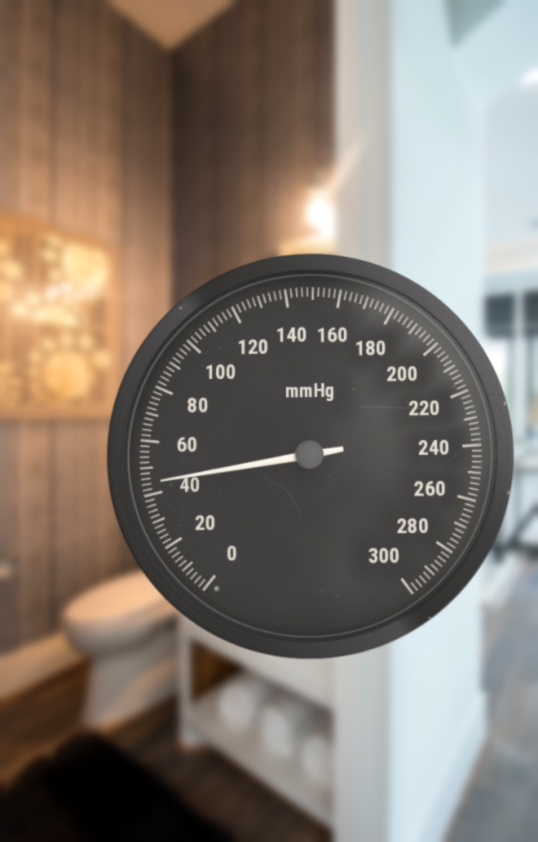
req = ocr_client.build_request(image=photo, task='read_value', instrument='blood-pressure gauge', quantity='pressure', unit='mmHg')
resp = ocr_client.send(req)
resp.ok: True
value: 44 mmHg
